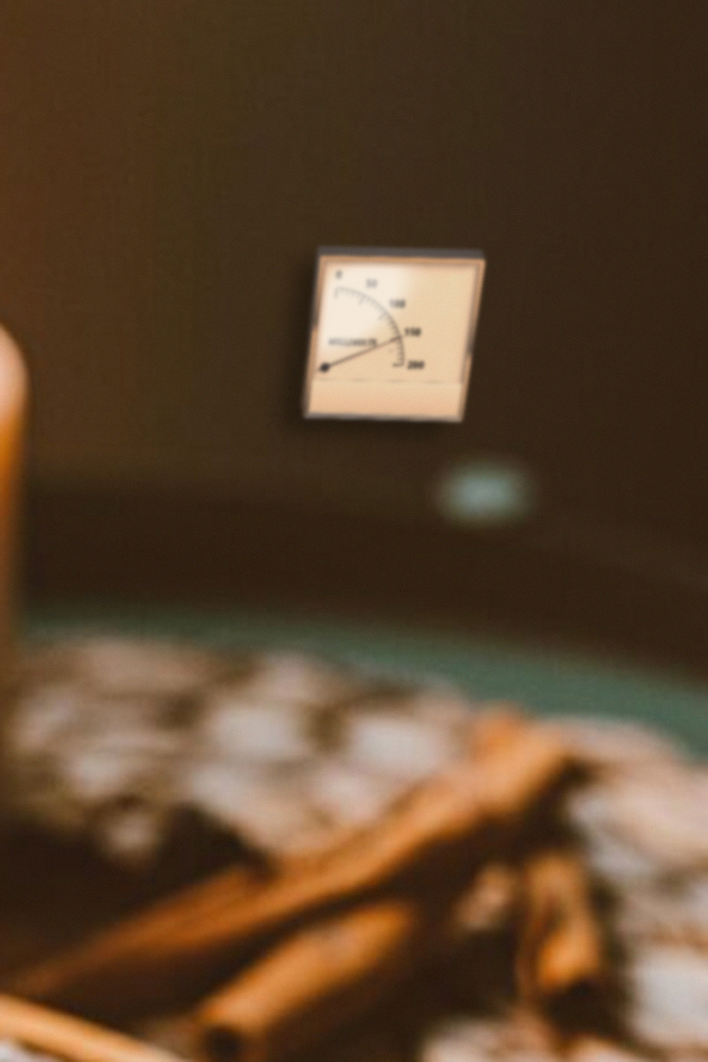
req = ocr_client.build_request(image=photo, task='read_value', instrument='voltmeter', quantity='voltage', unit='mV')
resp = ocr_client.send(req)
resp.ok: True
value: 150 mV
